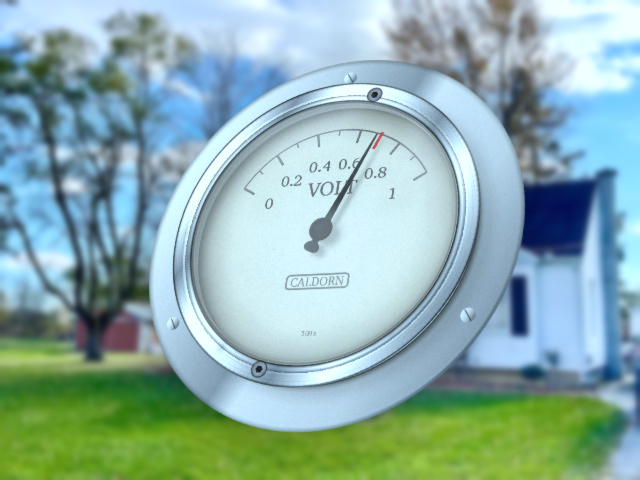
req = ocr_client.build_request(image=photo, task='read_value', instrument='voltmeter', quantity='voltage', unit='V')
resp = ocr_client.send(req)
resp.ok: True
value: 0.7 V
